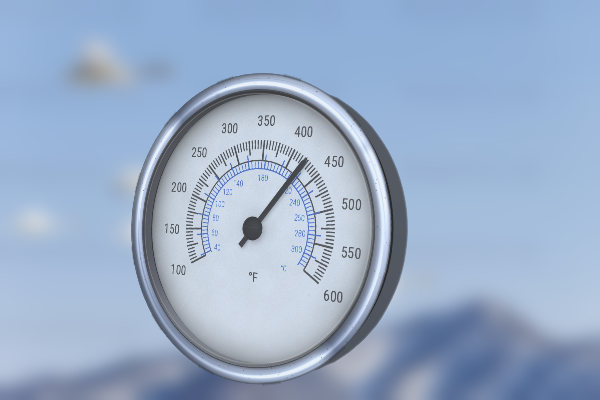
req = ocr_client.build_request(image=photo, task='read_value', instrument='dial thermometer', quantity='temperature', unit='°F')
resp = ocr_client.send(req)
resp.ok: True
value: 425 °F
